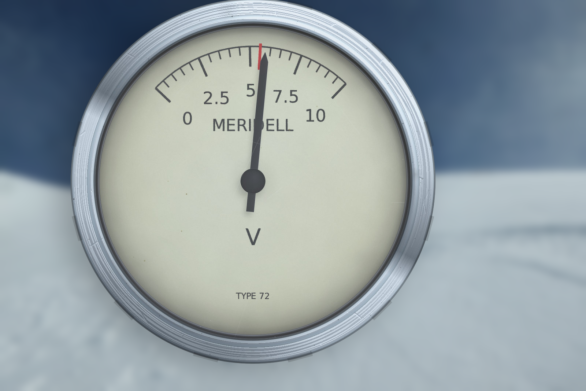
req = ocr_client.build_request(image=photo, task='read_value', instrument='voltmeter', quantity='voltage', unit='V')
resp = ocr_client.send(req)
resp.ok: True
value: 5.75 V
